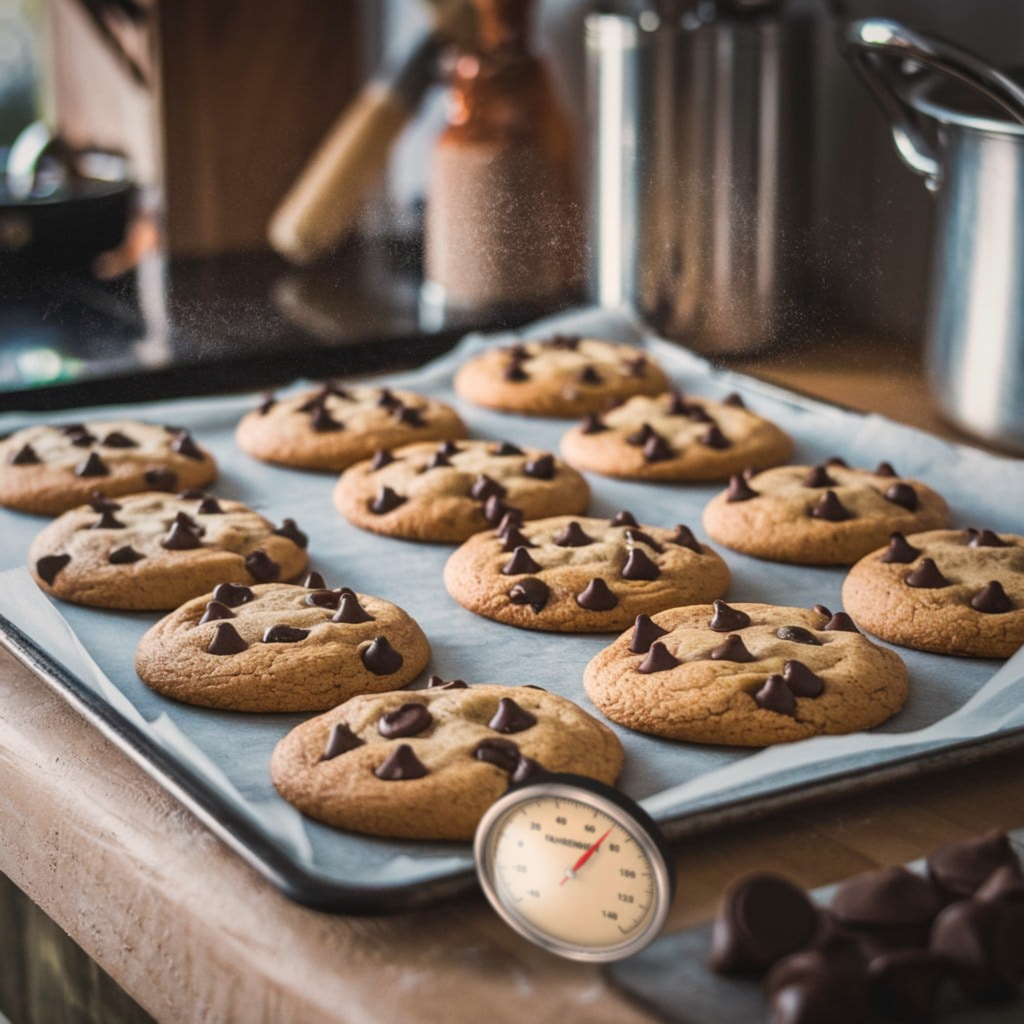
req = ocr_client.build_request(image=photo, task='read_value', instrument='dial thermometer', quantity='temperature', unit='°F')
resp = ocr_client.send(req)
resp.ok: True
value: 70 °F
